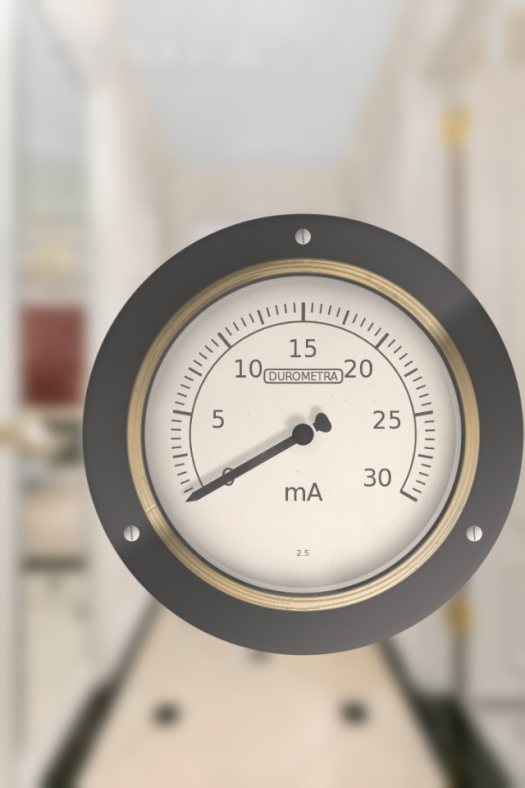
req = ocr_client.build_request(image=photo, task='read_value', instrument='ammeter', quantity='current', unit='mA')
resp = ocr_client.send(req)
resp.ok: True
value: 0 mA
